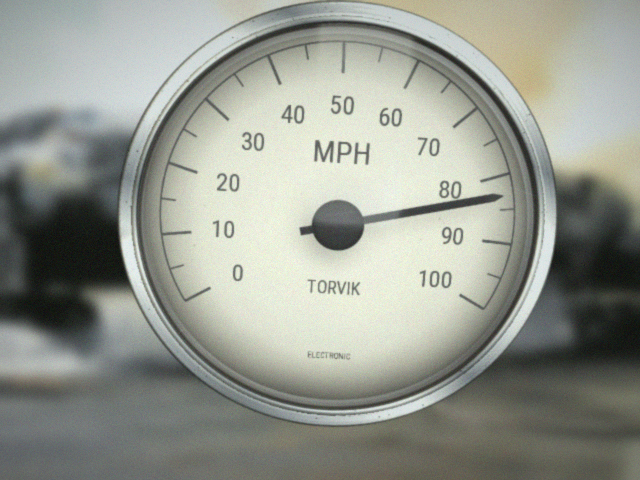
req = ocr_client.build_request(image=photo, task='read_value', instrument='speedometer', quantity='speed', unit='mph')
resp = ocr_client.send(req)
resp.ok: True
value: 82.5 mph
